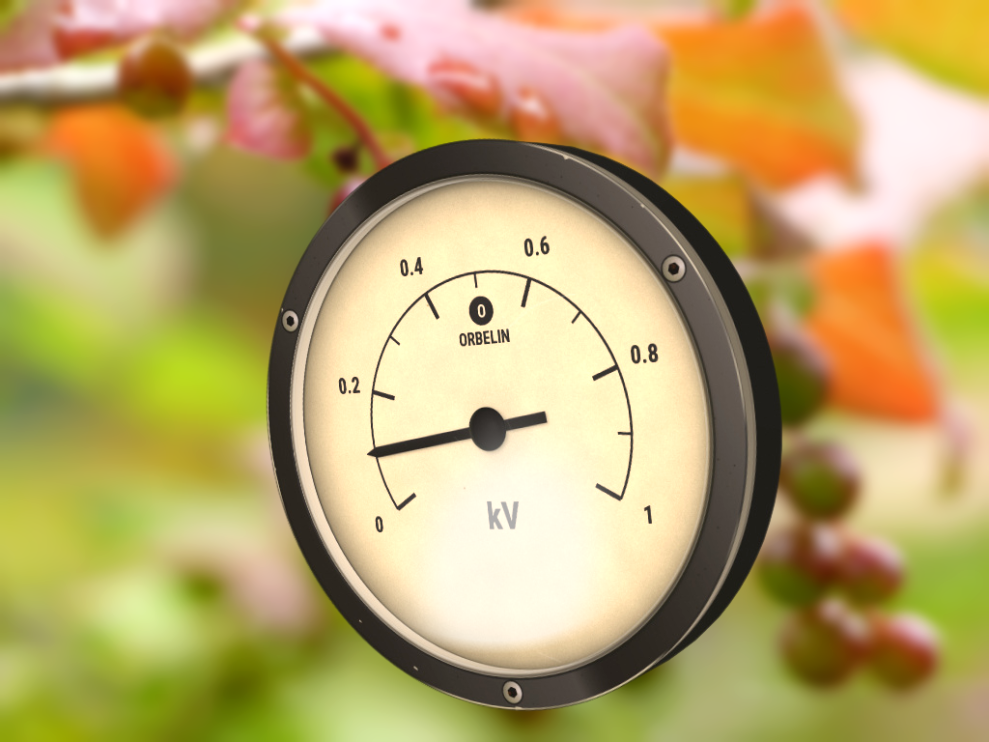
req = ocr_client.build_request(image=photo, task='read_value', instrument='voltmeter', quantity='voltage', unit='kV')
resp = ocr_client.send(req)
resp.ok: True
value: 0.1 kV
